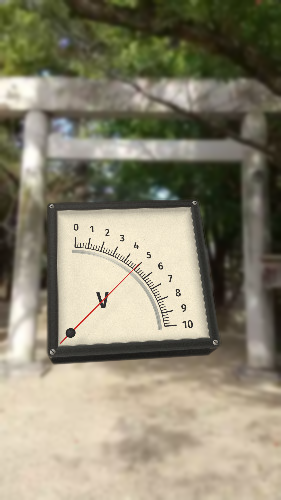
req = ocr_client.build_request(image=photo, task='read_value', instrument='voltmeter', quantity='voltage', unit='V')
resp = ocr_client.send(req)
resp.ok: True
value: 5 V
